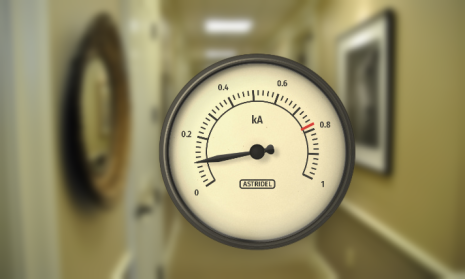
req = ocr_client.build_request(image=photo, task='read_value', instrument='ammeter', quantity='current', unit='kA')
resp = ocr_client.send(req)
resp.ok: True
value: 0.1 kA
